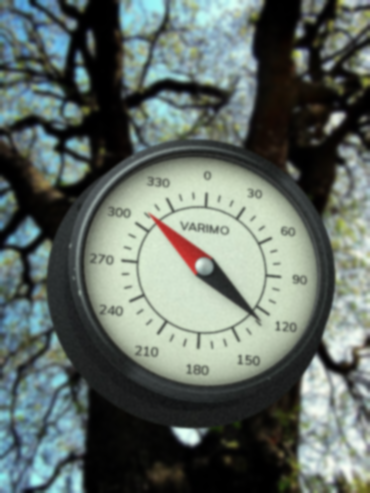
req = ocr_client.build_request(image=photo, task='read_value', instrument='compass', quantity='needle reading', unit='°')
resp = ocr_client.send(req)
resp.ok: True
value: 310 °
